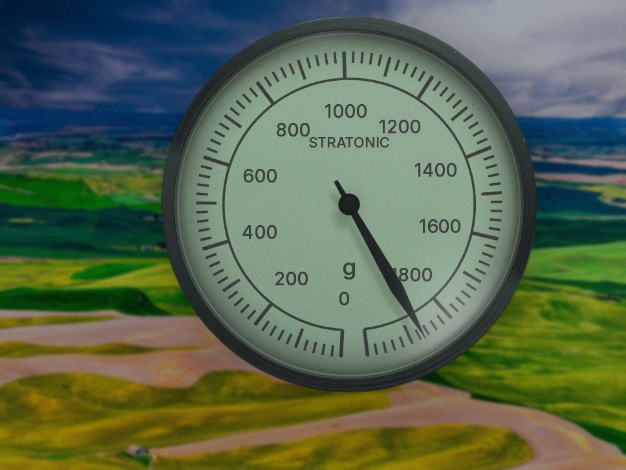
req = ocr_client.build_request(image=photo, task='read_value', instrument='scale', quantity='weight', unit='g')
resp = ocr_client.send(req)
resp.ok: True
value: 1870 g
